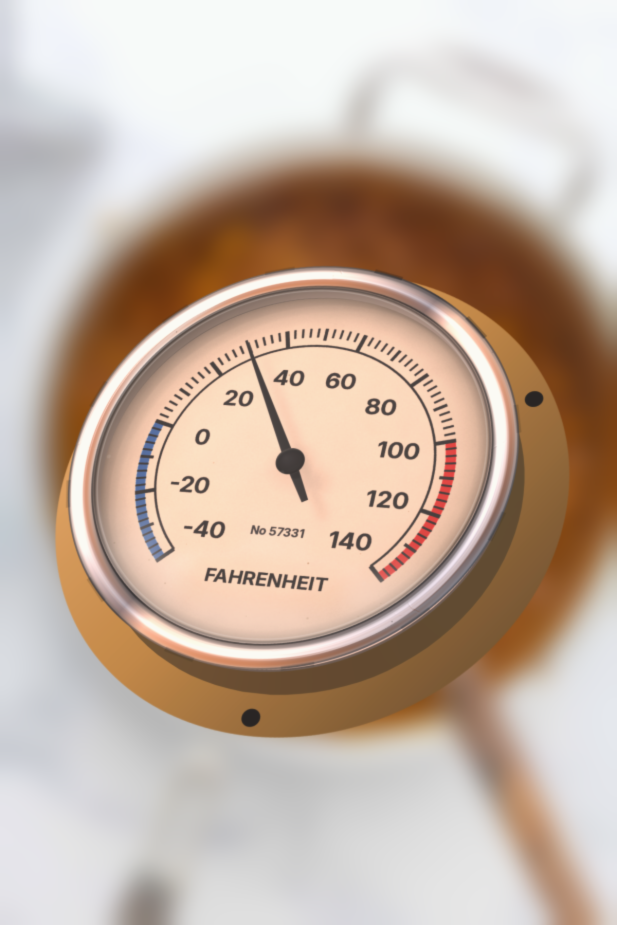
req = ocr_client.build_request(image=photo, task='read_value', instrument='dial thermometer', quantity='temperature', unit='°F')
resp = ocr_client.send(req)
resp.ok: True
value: 30 °F
